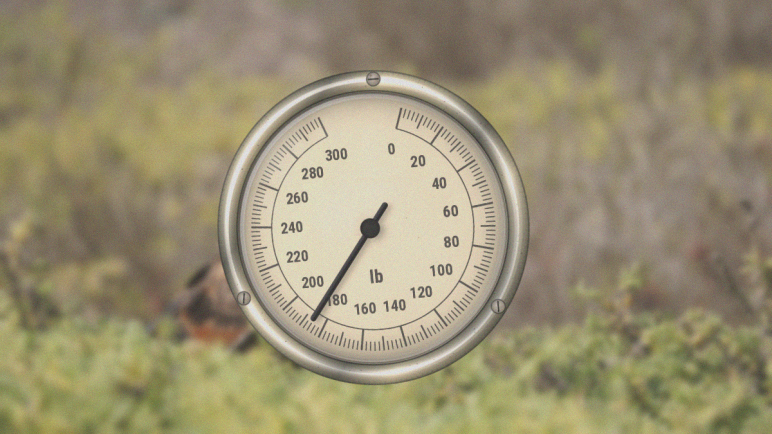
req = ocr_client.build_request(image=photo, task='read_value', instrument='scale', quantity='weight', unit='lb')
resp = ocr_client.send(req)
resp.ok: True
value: 186 lb
